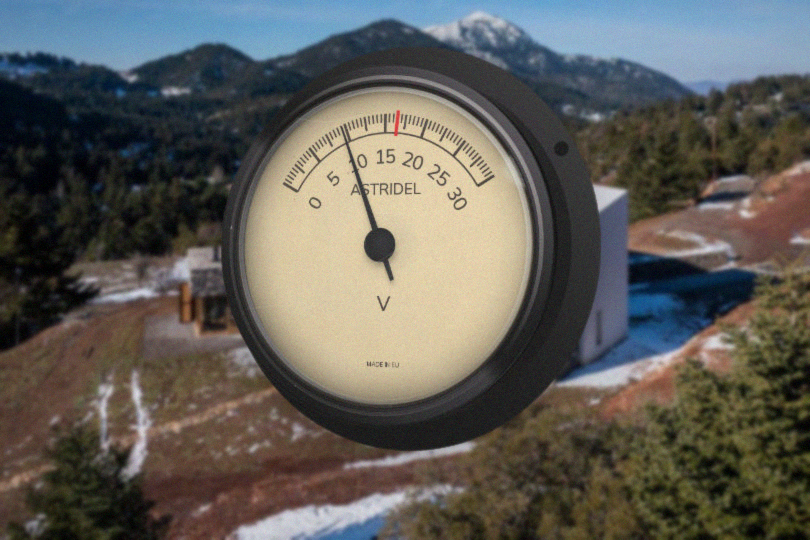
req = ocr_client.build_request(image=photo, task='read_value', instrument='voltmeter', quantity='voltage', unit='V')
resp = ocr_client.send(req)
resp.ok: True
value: 10 V
